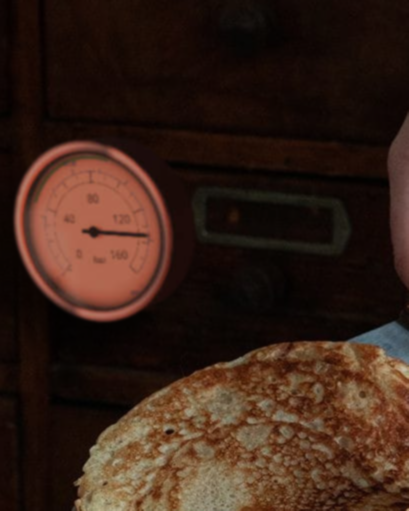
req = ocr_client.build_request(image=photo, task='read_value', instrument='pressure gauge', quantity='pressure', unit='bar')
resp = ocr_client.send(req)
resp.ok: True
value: 135 bar
